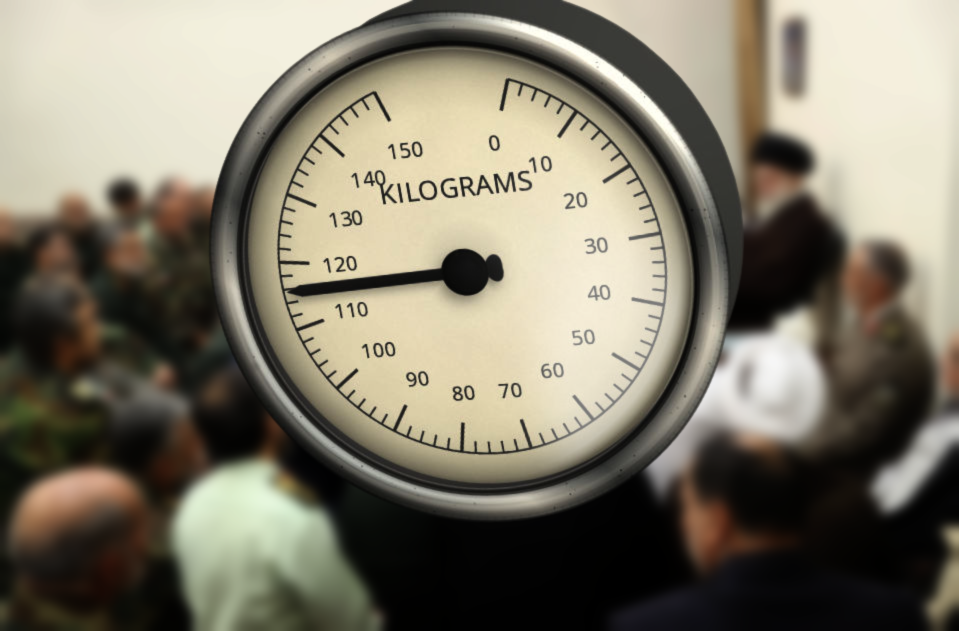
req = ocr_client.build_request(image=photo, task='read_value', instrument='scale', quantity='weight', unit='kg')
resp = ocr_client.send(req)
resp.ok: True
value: 116 kg
